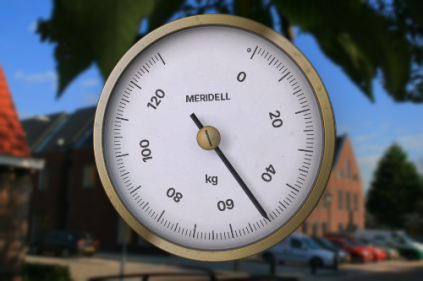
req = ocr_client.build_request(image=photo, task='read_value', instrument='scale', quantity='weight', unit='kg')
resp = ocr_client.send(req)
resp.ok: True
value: 50 kg
